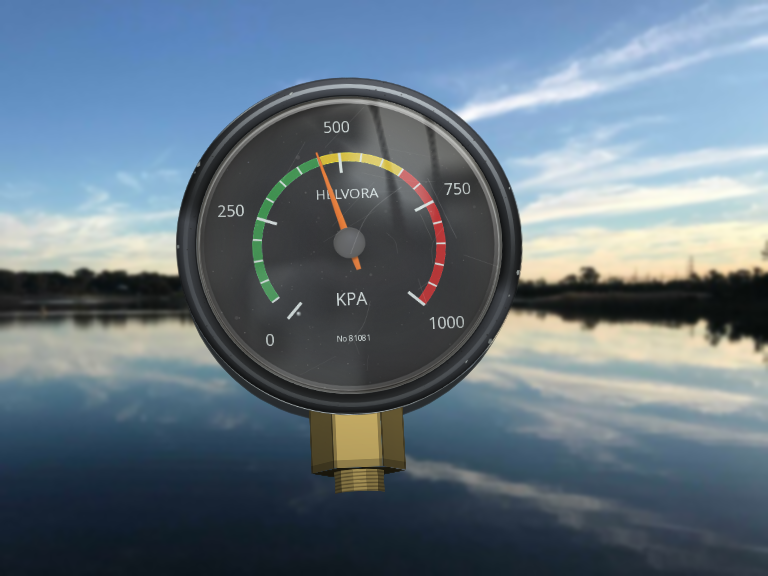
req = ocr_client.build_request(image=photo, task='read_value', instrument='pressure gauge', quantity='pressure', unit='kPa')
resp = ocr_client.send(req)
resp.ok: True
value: 450 kPa
